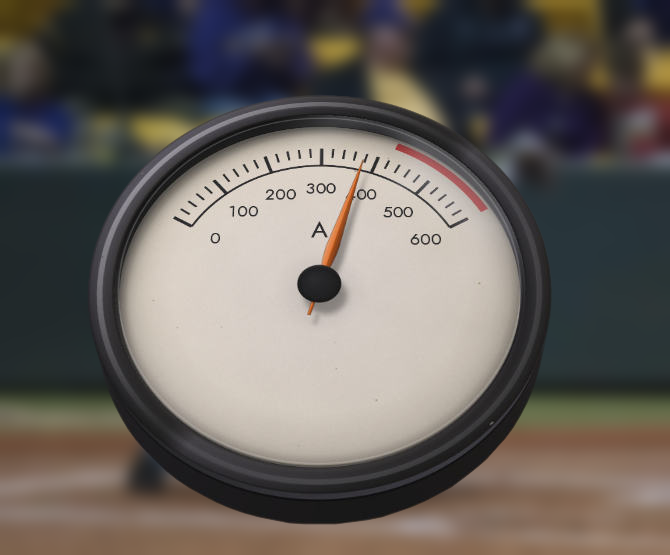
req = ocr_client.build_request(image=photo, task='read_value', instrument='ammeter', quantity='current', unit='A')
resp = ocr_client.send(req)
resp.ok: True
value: 380 A
